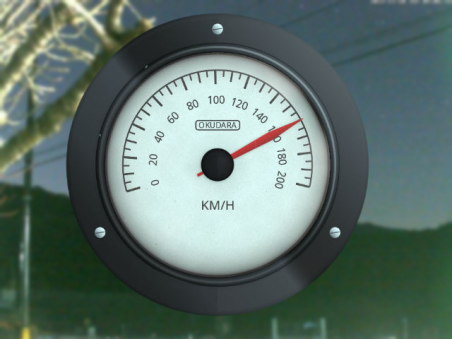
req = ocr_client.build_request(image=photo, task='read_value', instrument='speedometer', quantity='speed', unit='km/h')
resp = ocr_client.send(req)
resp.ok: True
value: 160 km/h
